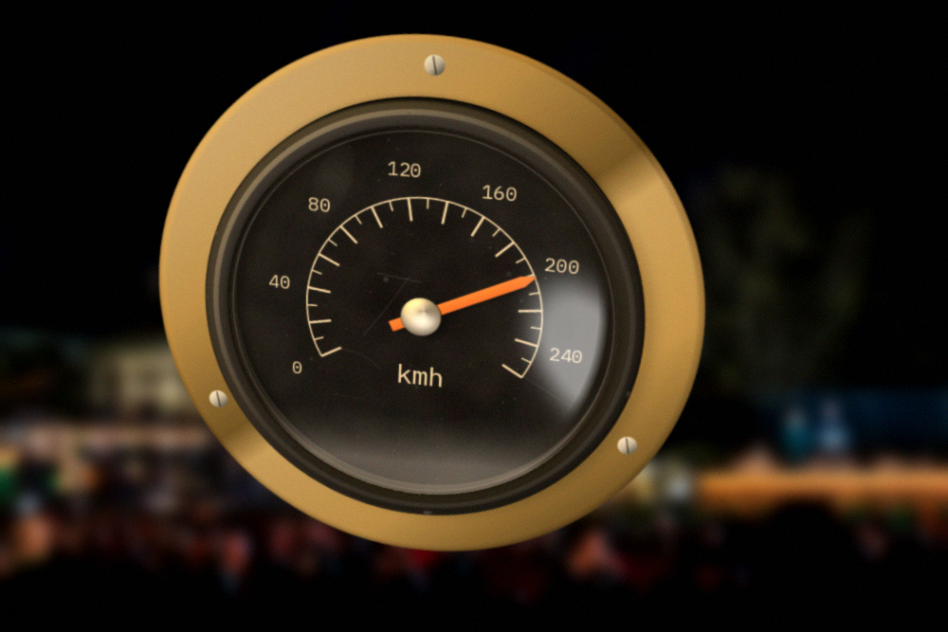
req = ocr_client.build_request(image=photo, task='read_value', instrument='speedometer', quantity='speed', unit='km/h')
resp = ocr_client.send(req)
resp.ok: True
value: 200 km/h
